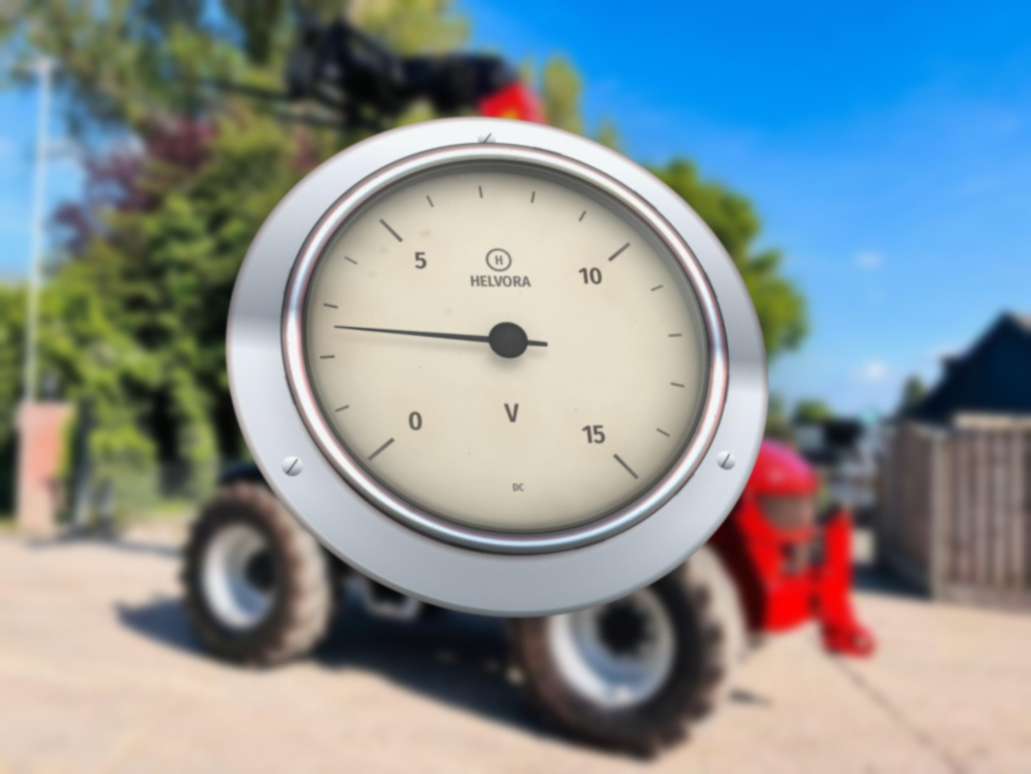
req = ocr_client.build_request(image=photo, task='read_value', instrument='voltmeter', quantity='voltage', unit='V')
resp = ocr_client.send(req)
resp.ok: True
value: 2.5 V
